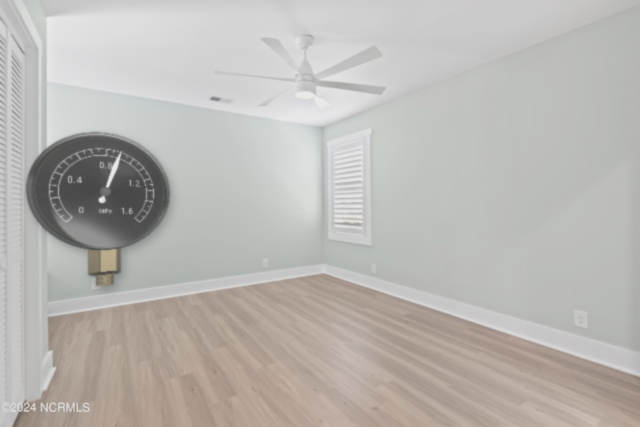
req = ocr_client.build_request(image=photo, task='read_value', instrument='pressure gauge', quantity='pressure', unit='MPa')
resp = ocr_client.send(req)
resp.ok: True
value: 0.9 MPa
